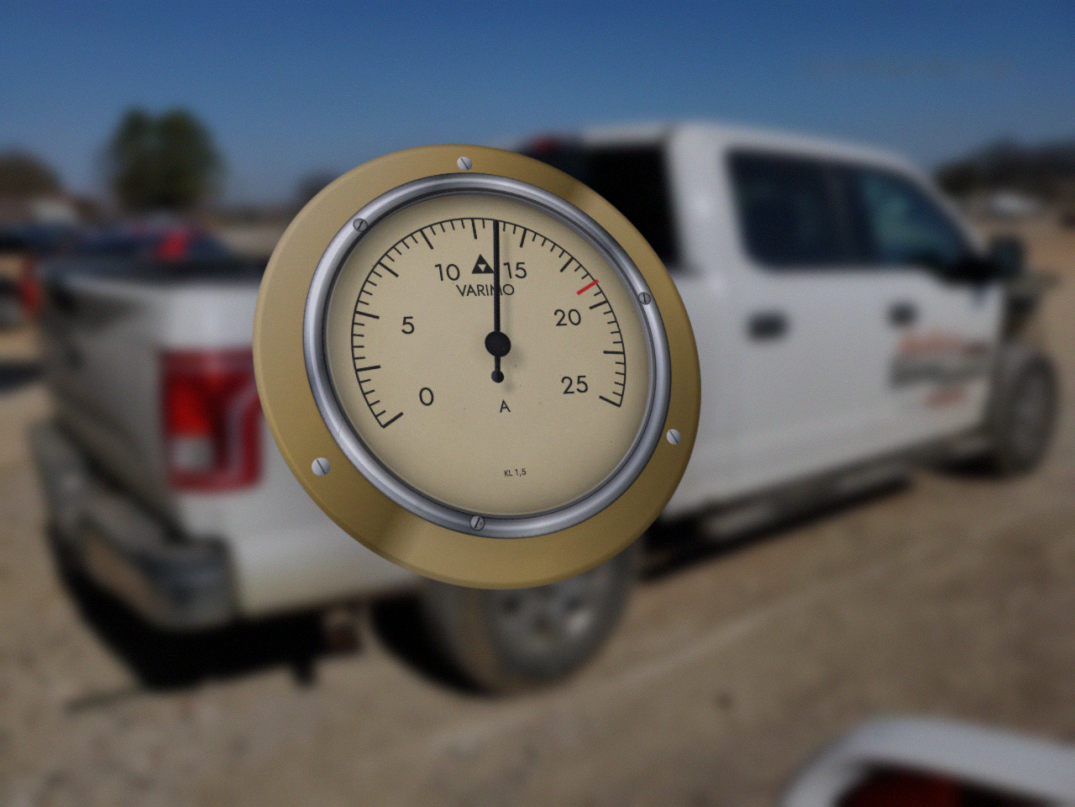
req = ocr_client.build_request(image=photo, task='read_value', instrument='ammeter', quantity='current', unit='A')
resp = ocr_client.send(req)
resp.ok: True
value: 13.5 A
